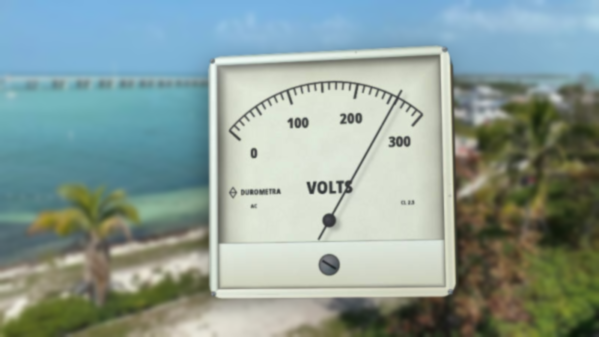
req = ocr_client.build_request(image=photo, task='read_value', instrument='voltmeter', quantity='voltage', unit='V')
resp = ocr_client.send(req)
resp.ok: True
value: 260 V
